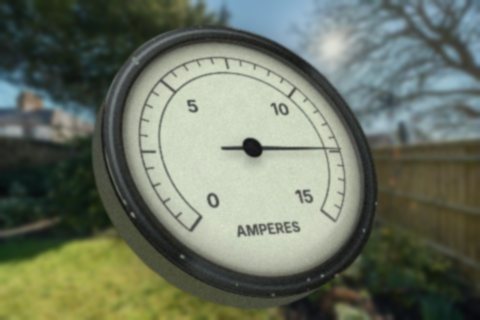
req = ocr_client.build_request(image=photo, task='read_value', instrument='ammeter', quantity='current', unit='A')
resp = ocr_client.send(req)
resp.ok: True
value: 12.5 A
